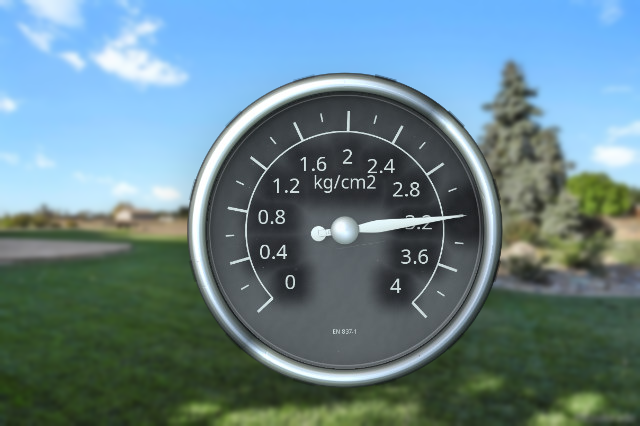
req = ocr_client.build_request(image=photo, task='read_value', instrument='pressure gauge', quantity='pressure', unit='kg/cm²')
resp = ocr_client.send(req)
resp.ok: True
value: 3.2 kg/cm²
